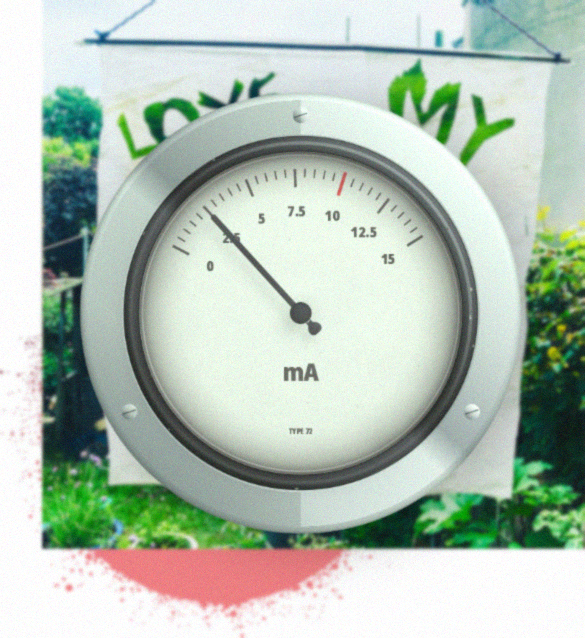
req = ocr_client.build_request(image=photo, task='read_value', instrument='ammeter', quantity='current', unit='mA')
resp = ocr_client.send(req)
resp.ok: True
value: 2.5 mA
